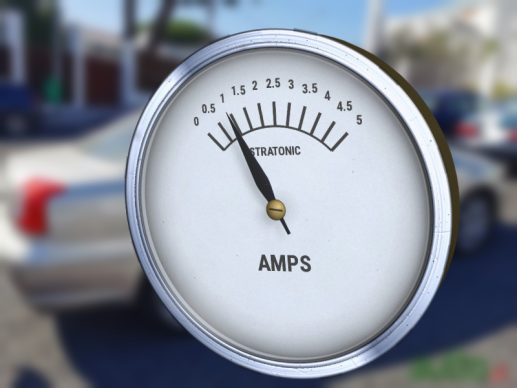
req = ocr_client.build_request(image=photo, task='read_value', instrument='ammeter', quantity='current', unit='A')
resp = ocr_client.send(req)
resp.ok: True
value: 1 A
